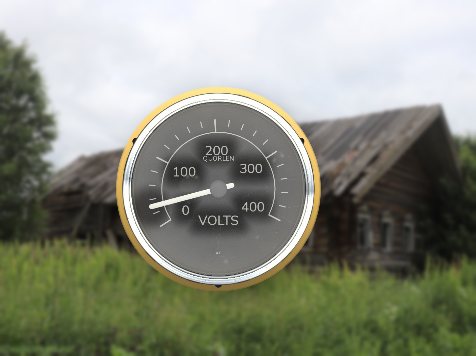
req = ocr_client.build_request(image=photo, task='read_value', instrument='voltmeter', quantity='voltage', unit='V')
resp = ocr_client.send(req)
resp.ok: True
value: 30 V
